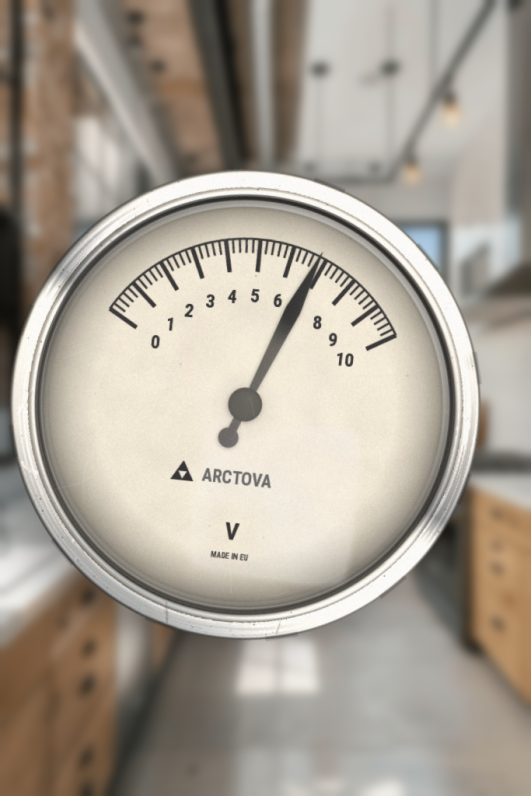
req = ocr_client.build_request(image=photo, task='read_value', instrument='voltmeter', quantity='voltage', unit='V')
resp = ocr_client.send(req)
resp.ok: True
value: 6.8 V
